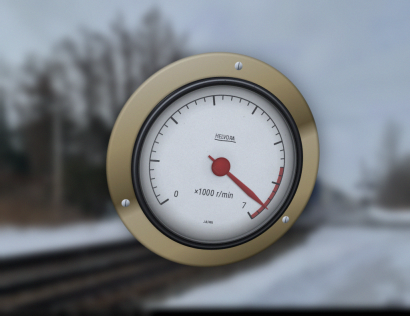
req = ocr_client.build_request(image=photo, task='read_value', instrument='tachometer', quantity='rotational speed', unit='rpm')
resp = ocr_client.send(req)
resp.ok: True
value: 6600 rpm
